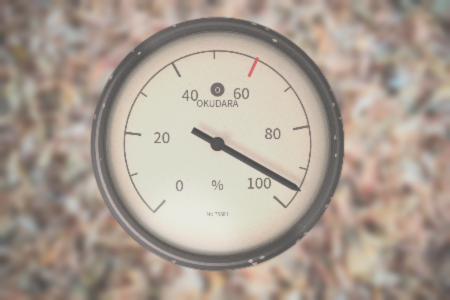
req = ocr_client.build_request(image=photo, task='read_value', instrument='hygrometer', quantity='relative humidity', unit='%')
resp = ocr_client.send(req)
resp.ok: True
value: 95 %
